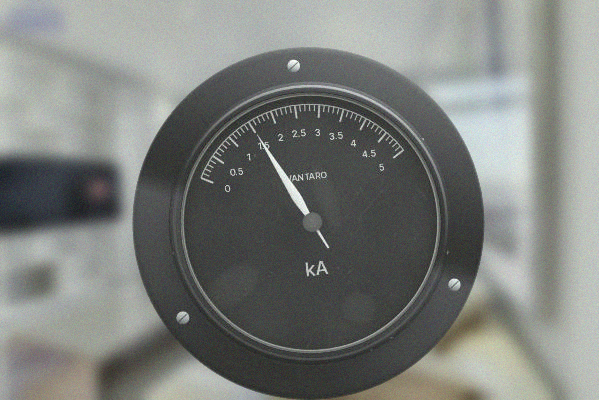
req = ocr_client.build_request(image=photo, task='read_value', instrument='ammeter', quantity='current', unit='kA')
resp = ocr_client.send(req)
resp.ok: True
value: 1.5 kA
